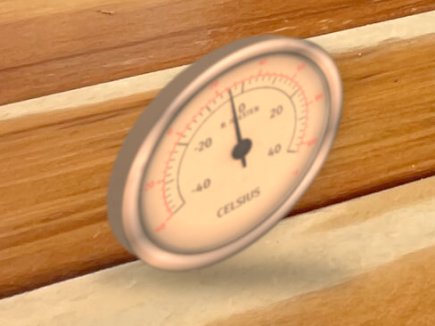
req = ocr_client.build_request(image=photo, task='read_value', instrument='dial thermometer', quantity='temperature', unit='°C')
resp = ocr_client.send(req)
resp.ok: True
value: -4 °C
